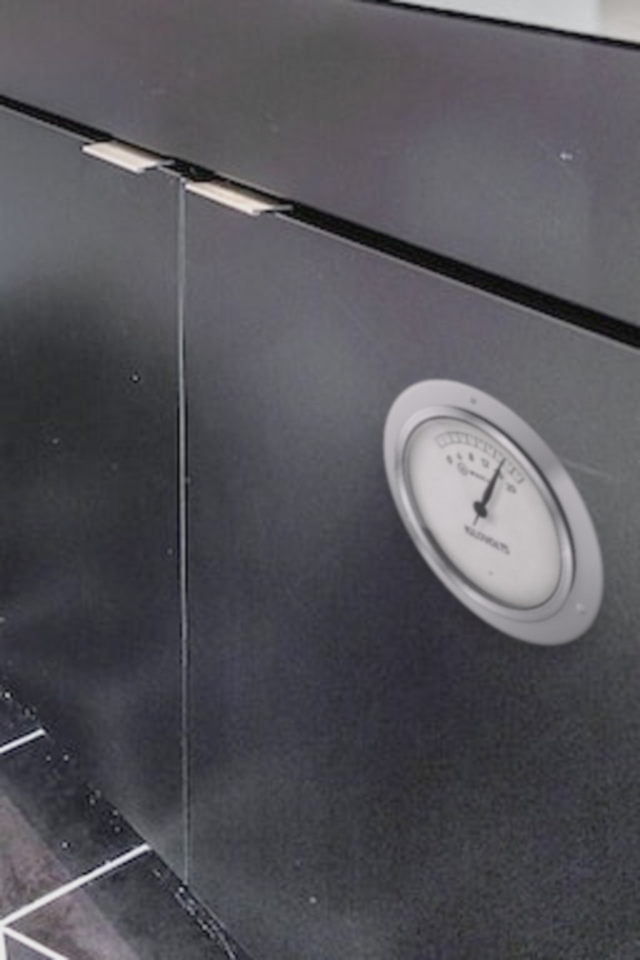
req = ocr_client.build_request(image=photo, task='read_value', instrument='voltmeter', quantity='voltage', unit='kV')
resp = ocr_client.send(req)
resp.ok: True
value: 16 kV
